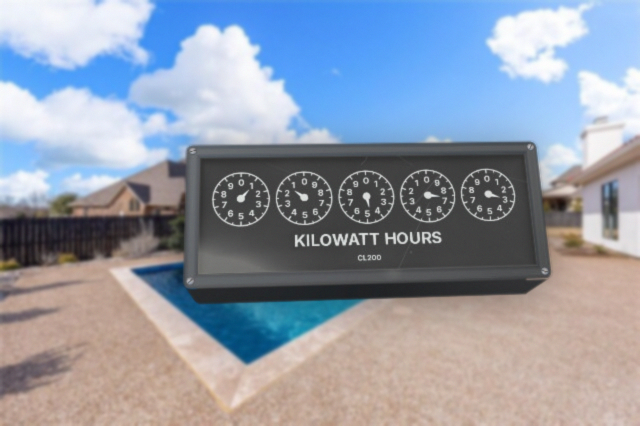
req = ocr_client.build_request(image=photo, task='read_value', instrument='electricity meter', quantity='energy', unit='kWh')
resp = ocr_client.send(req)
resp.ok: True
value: 11473 kWh
